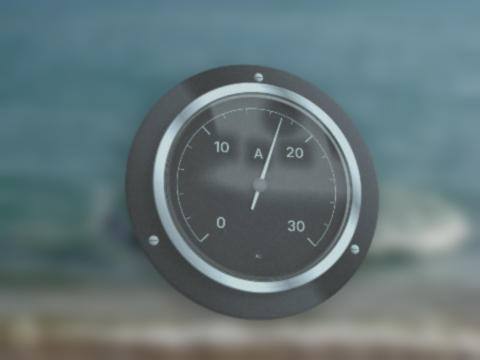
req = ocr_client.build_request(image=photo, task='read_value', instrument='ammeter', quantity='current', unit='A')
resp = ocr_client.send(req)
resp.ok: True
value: 17 A
